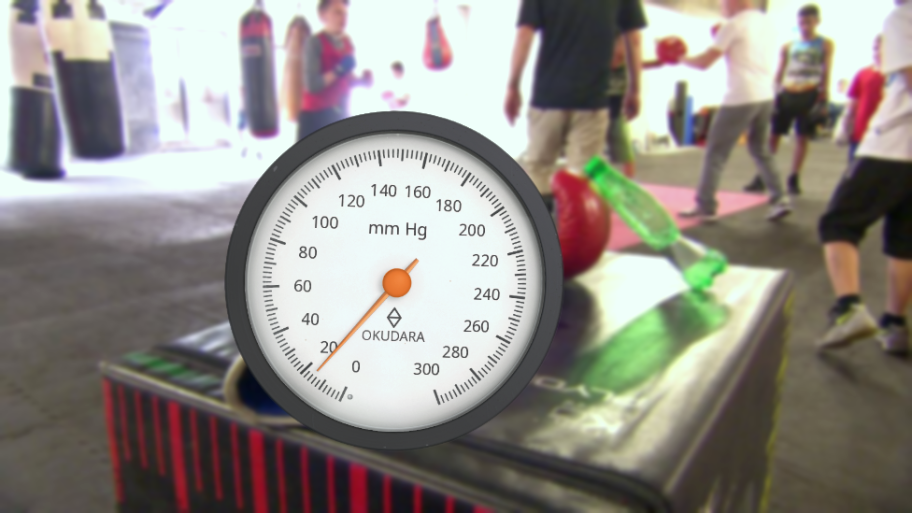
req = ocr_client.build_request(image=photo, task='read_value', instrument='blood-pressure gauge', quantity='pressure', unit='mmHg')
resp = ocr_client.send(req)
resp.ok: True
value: 16 mmHg
